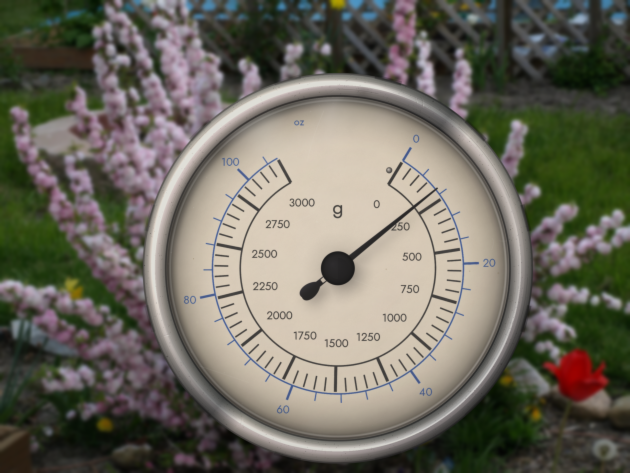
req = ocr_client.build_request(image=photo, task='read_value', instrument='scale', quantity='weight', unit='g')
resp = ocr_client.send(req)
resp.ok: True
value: 200 g
